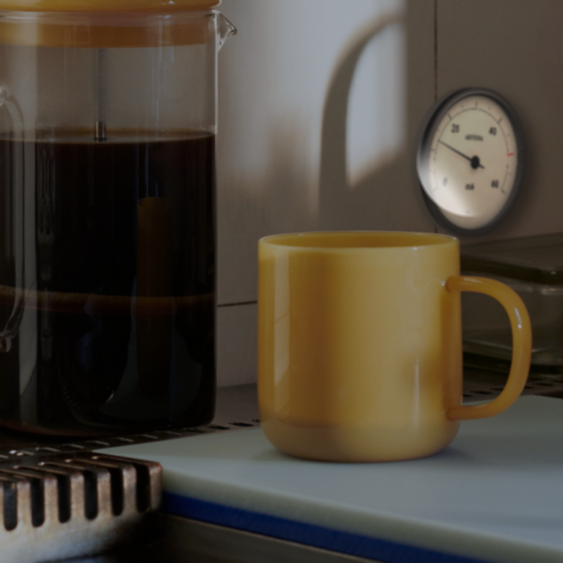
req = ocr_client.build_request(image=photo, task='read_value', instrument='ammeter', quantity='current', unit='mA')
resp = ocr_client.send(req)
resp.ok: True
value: 12.5 mA
